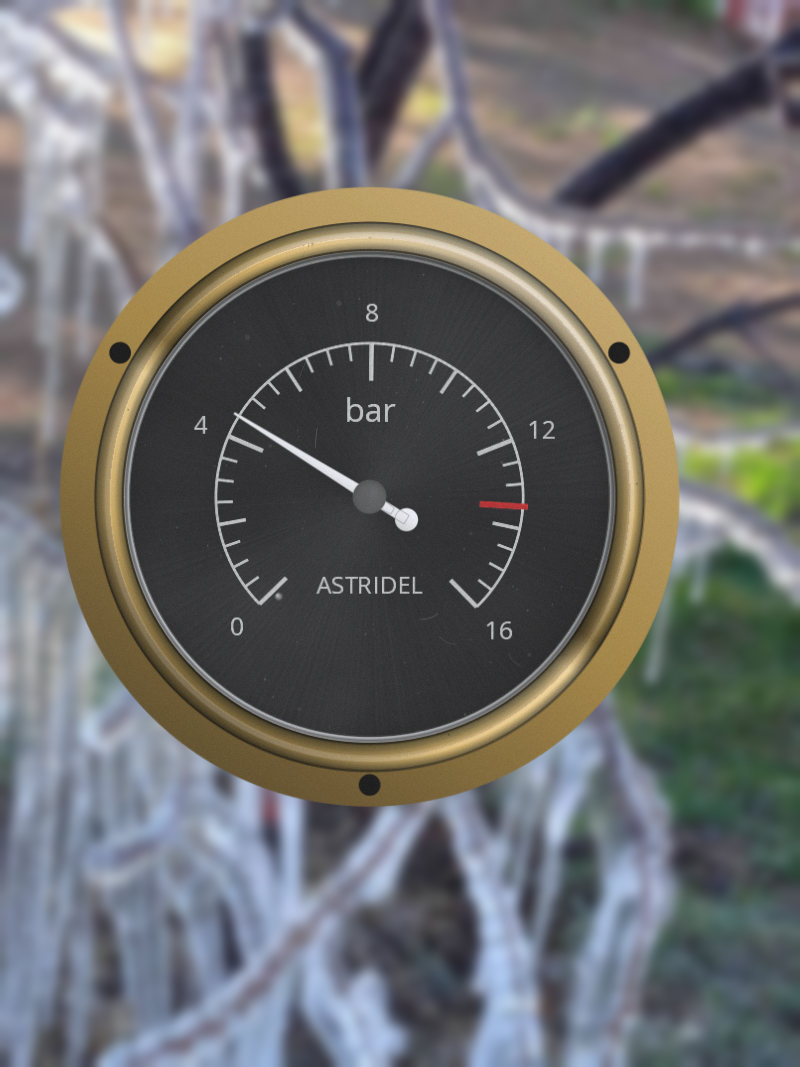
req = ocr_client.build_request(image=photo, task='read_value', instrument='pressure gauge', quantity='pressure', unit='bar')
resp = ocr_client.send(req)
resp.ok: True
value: 4.5 bar
